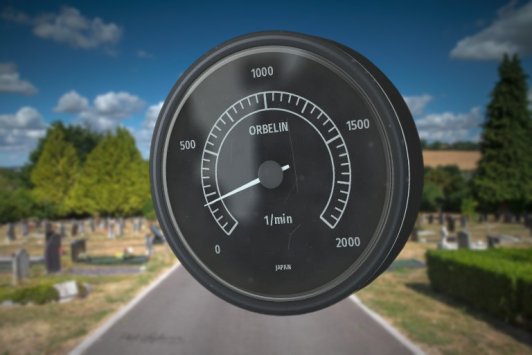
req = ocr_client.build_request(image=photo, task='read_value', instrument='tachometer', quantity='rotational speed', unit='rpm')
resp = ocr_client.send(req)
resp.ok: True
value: 200 rpm
